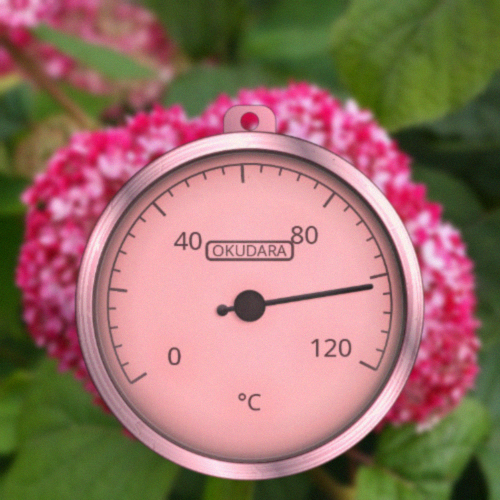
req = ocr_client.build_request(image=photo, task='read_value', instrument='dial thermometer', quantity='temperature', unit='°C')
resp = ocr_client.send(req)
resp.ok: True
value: 102 °C
